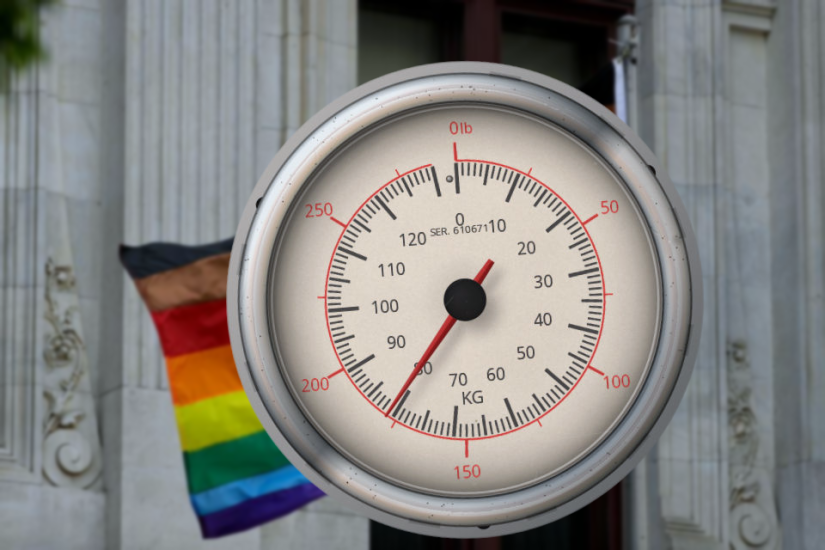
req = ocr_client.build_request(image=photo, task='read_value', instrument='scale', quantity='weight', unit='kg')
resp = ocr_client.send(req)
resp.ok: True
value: 81 kg
